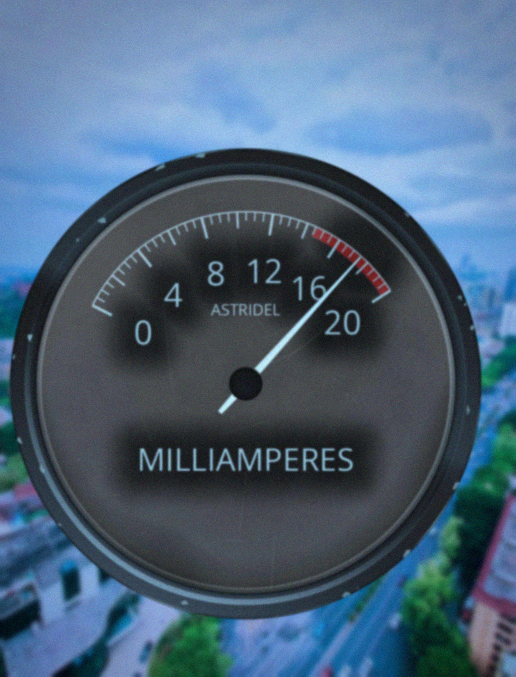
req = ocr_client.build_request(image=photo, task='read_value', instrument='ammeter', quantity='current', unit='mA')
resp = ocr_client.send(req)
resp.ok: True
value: 17.5 mA
